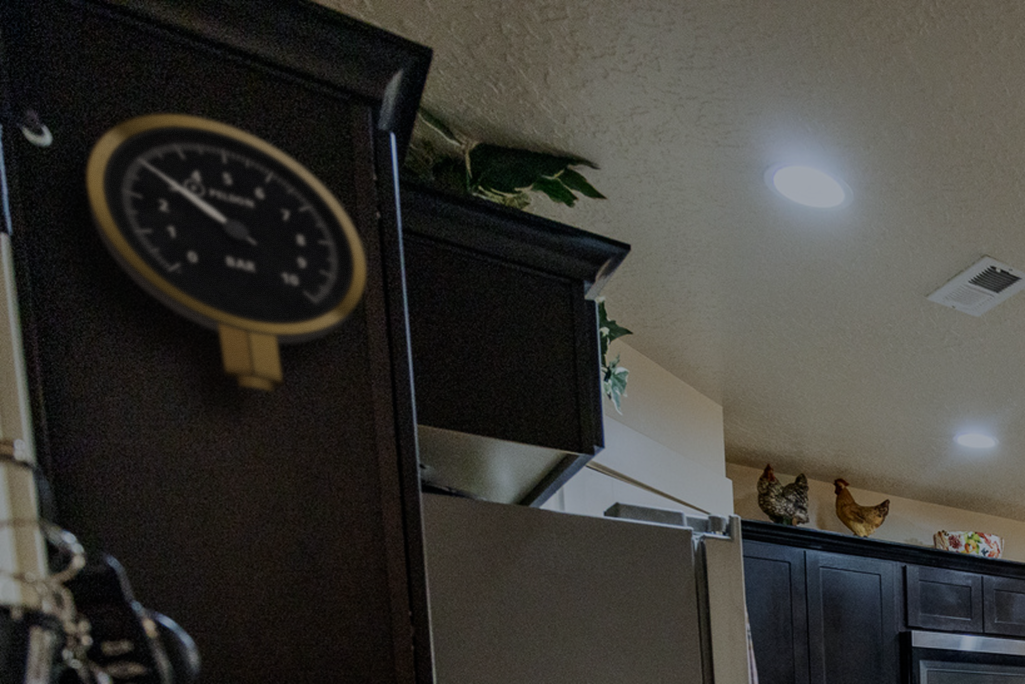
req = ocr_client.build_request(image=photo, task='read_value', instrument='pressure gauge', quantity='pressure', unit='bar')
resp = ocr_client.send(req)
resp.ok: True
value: 3 bar
